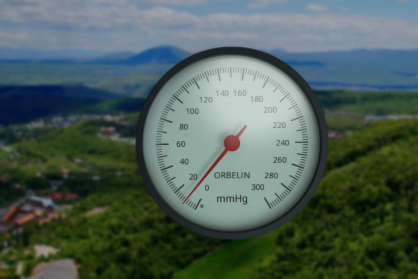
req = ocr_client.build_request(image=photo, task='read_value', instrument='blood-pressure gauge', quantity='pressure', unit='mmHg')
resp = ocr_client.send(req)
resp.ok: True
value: 10 mmHg
